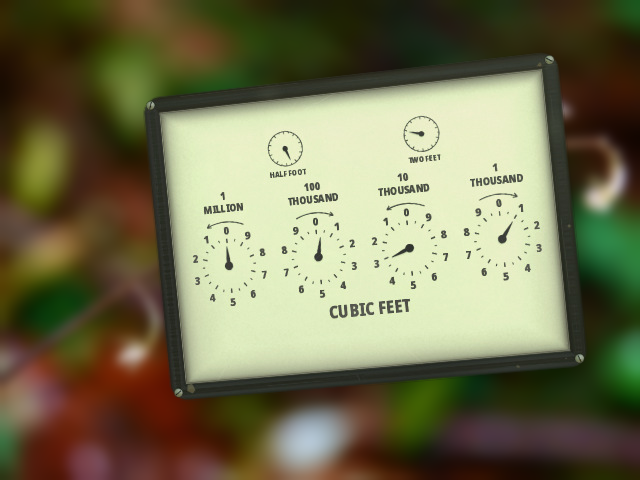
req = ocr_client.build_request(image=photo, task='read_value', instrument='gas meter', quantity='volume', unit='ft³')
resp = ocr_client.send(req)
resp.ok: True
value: 3100 ft³
